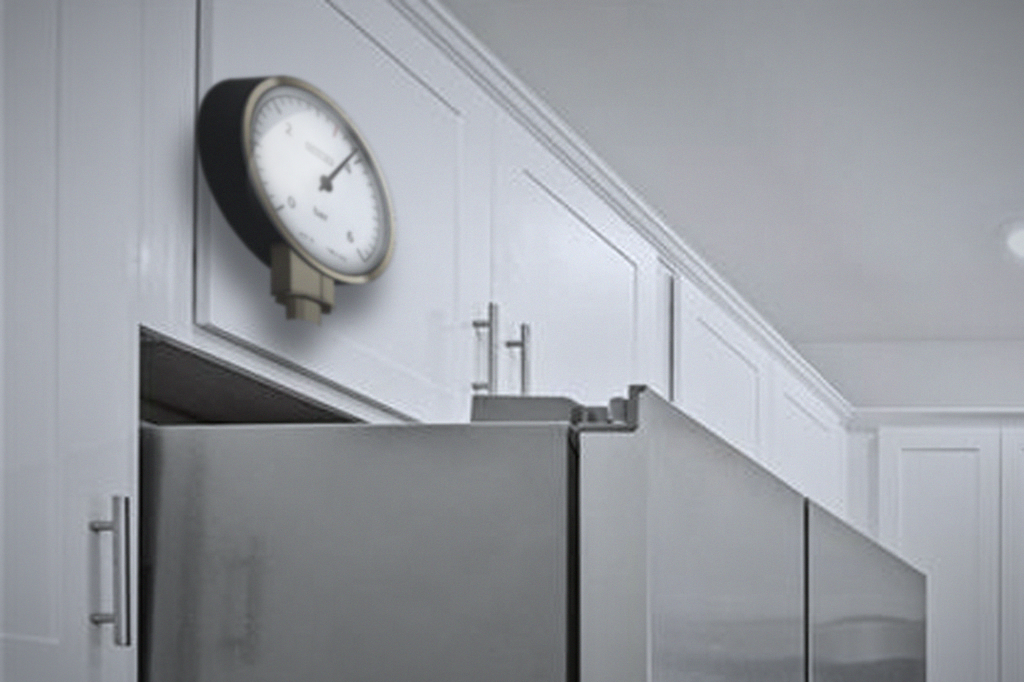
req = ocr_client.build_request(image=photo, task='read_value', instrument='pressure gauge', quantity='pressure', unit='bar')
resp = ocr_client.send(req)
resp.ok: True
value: 3.8 bar
